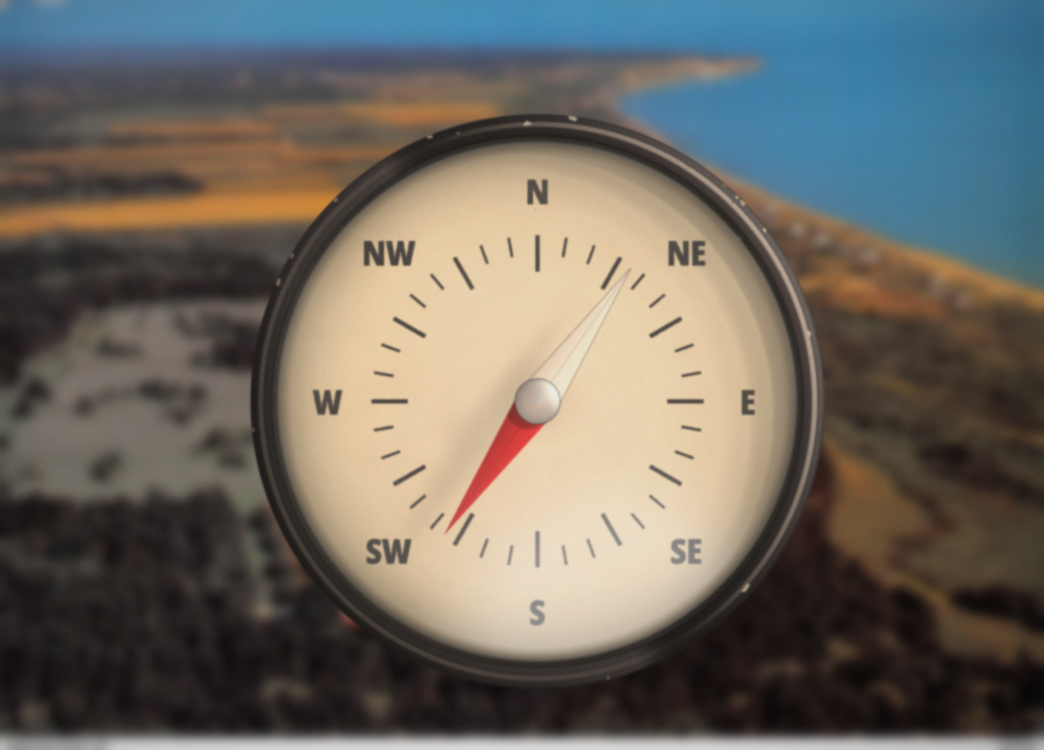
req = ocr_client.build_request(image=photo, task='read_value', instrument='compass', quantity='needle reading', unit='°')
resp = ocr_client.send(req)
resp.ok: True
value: 215 °
